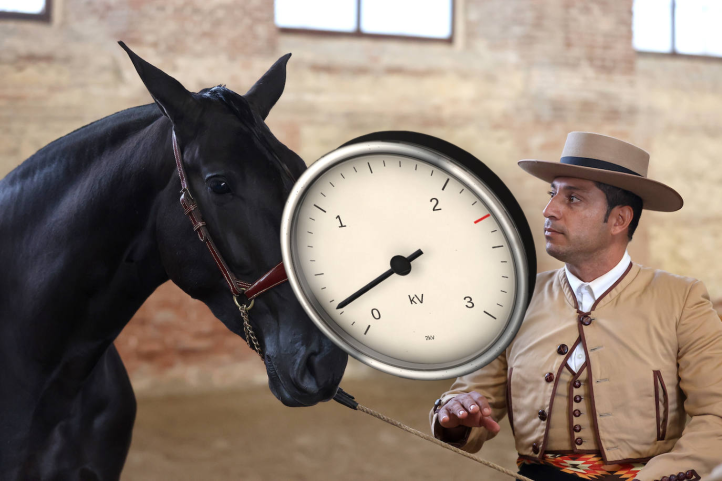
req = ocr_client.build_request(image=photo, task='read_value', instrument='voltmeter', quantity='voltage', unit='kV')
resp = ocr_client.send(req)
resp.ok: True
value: 0.25 kV
